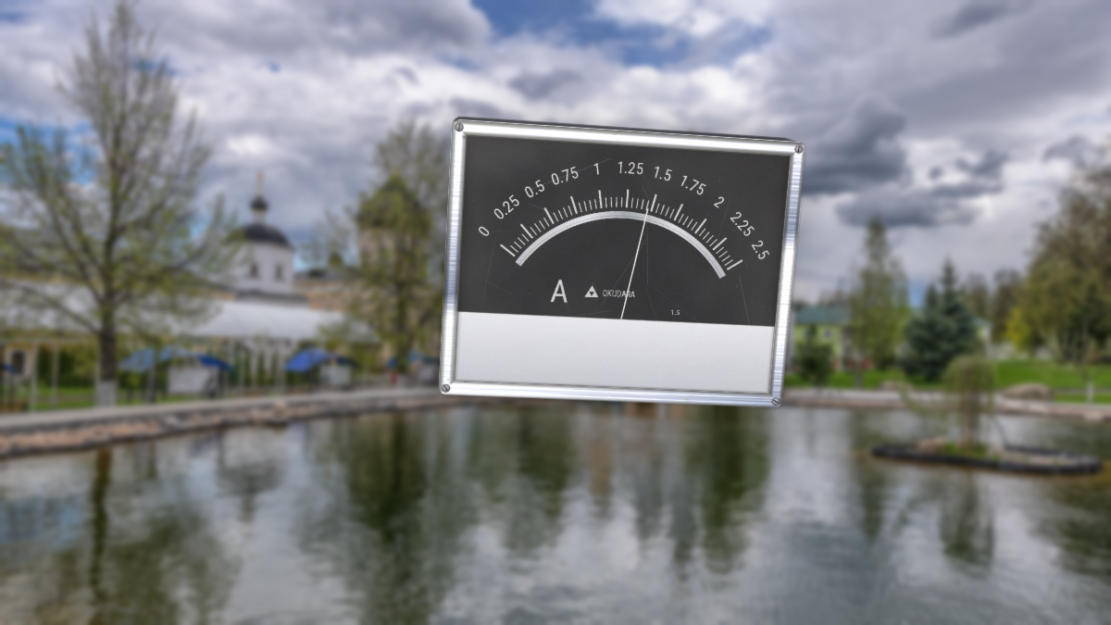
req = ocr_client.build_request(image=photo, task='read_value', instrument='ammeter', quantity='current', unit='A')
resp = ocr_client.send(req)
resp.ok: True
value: 1.45 A
